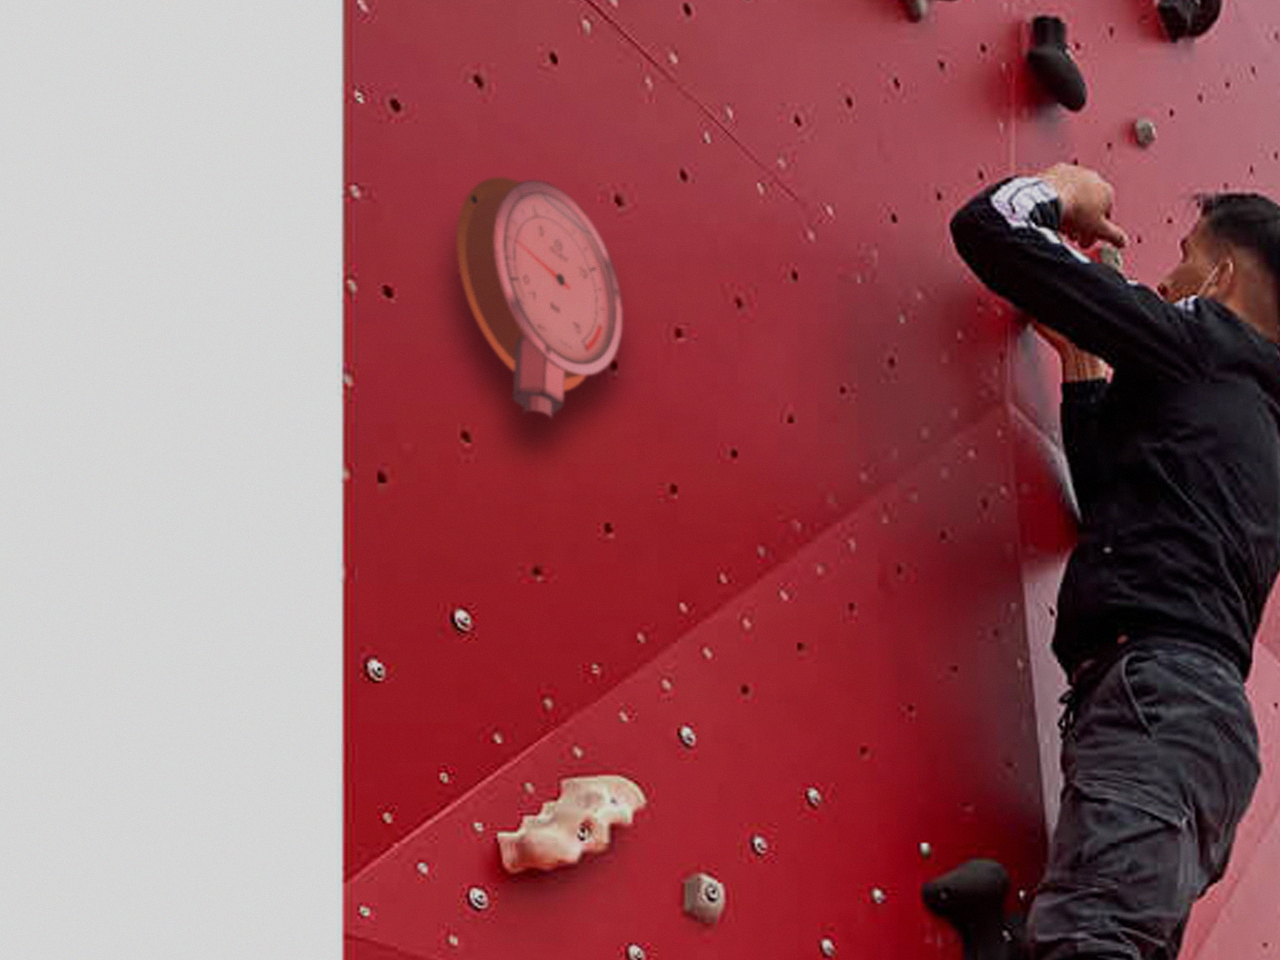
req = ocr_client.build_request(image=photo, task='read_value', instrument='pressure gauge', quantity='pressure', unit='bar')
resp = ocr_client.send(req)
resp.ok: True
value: 2 bar
